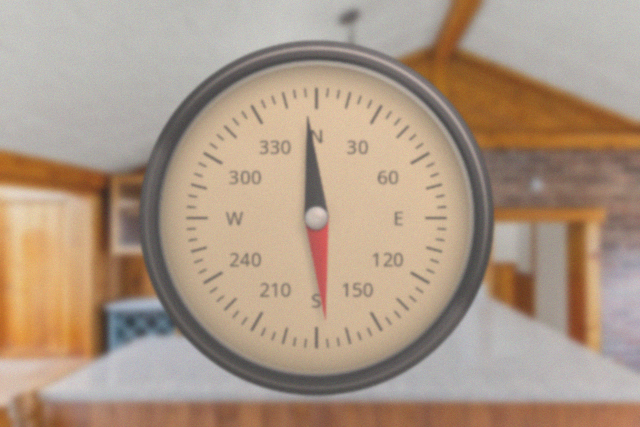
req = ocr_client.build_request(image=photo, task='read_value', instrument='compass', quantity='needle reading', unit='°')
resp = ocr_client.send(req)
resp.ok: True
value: 175 °
